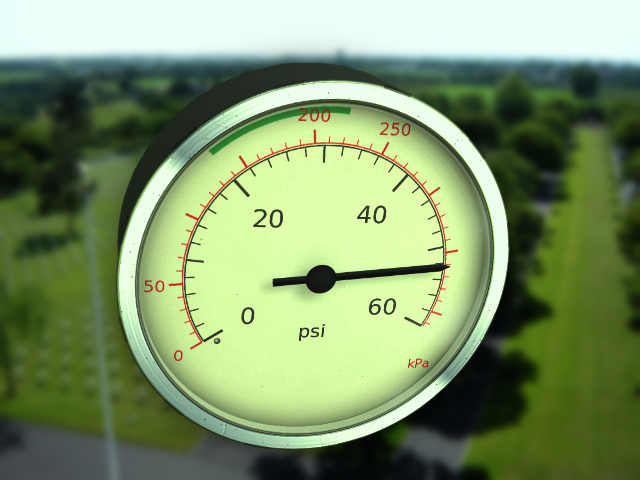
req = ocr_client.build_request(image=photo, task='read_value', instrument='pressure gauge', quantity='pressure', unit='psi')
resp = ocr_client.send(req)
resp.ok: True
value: 52 psi
